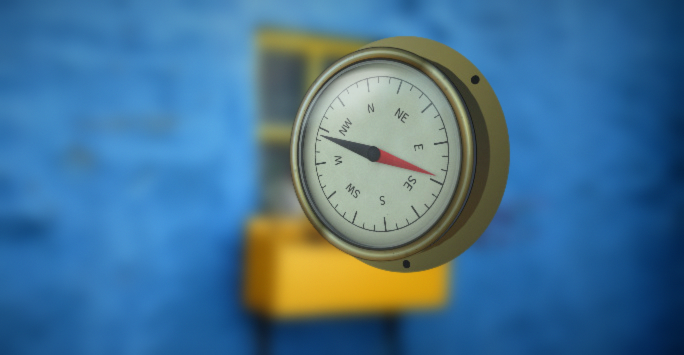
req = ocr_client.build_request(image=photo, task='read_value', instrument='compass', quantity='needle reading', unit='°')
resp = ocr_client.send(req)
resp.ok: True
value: 115 °
